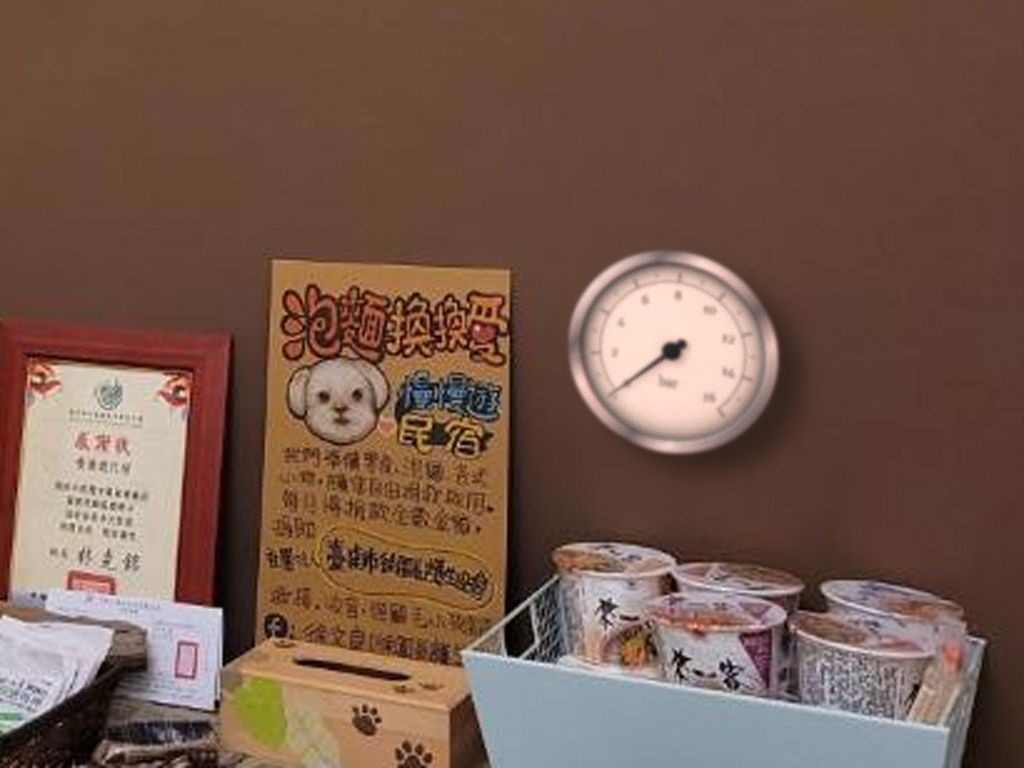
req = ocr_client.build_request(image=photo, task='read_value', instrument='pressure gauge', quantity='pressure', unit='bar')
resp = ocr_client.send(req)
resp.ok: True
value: 0 bar
